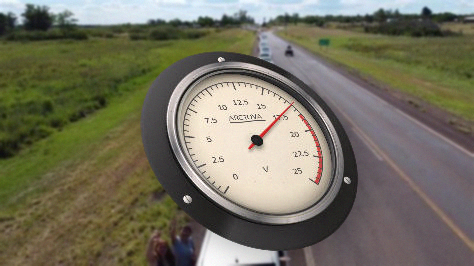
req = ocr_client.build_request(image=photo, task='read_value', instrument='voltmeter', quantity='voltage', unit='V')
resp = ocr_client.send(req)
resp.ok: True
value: 17.5 V
